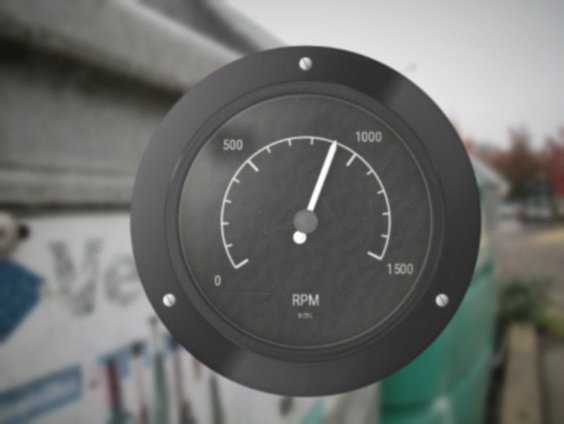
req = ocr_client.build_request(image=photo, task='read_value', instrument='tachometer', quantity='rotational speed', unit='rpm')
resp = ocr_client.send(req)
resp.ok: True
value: 900 rpm
